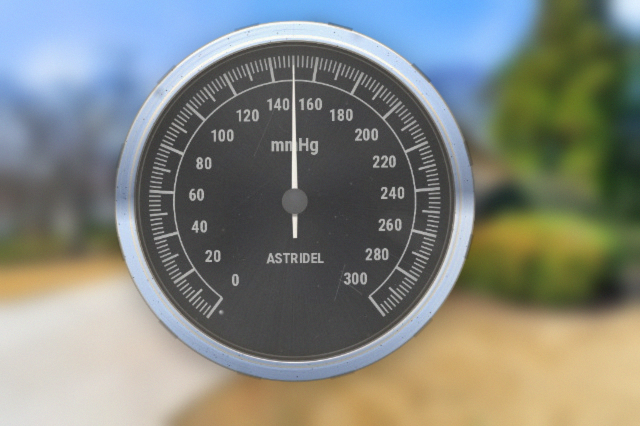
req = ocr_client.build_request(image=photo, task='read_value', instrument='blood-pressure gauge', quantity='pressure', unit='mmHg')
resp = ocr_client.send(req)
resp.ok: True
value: 150 mmHg
